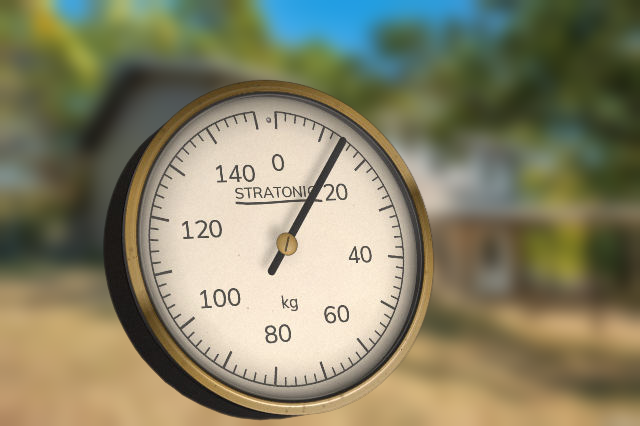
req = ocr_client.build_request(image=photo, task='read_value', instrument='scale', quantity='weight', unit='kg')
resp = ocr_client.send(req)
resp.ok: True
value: 14 kg
